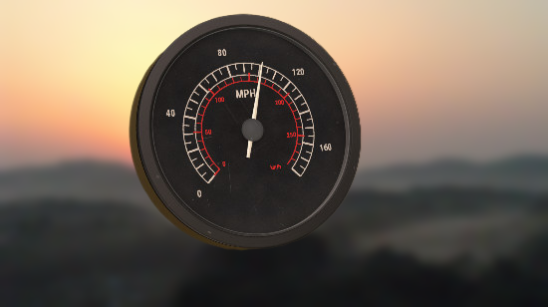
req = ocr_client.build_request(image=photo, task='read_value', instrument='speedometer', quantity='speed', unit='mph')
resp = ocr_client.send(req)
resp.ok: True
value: 100 mph
